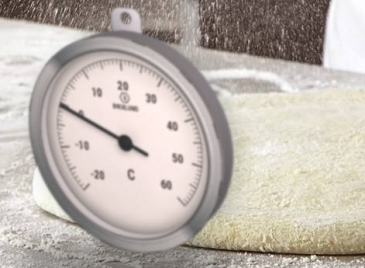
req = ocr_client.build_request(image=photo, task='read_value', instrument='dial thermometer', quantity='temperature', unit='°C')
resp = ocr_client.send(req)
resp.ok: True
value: 0 °C
